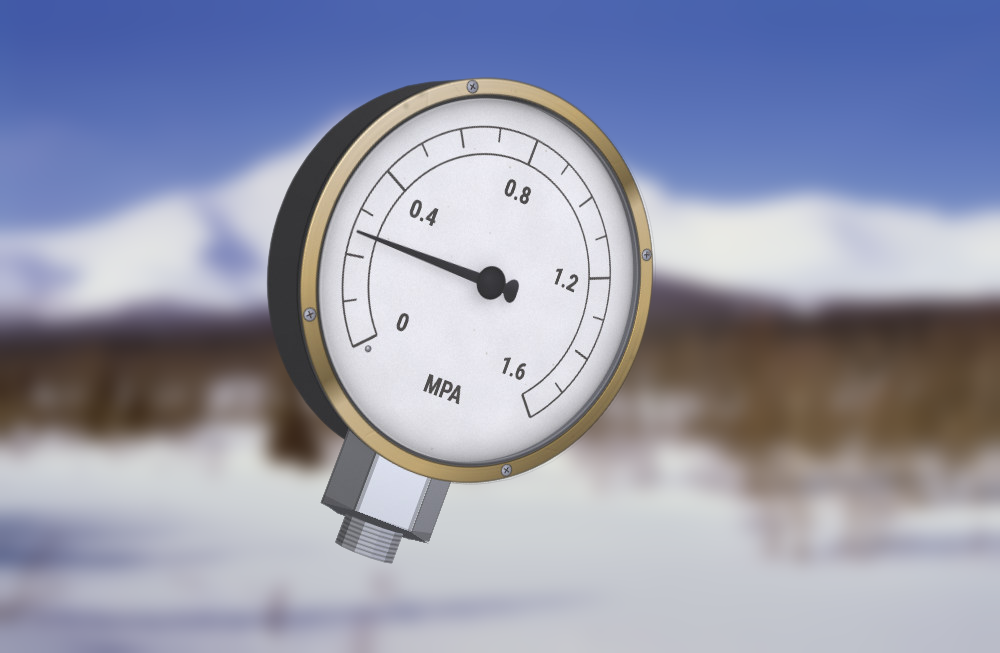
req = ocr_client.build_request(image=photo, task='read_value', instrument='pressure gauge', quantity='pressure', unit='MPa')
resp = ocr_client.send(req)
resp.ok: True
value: 0.25 MPa
